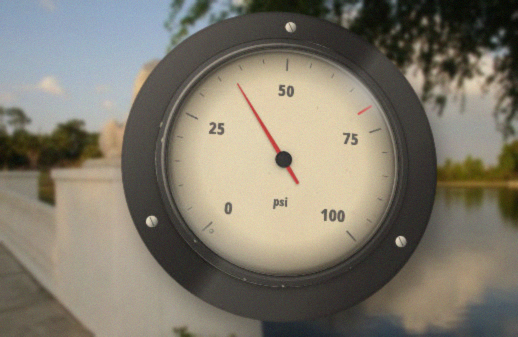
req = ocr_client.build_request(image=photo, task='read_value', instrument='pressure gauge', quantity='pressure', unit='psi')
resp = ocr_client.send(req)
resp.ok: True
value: 37.5 psi
